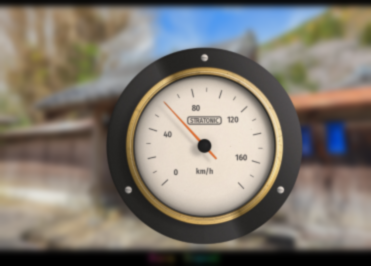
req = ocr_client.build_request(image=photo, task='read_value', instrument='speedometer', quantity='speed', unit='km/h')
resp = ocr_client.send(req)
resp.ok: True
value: 60 km/h
